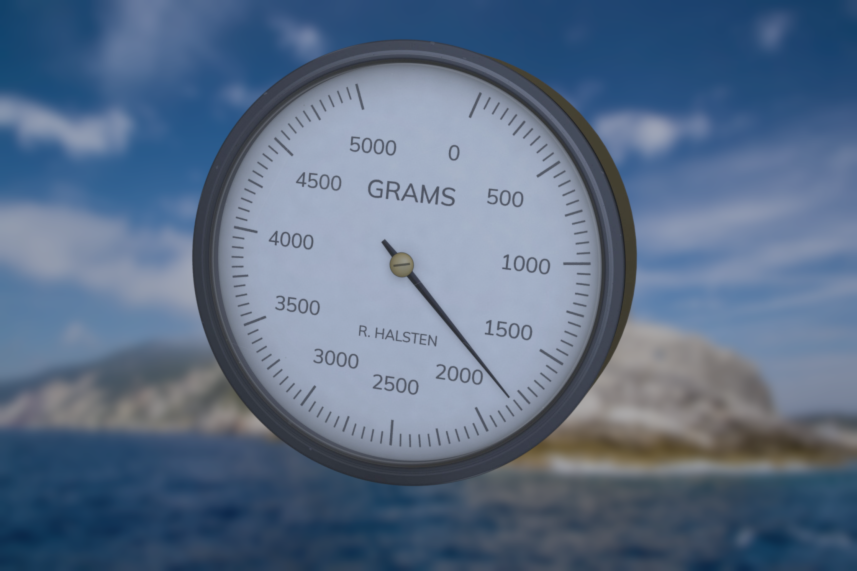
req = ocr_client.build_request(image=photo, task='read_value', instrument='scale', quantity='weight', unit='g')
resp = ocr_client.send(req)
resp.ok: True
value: 1800 g
